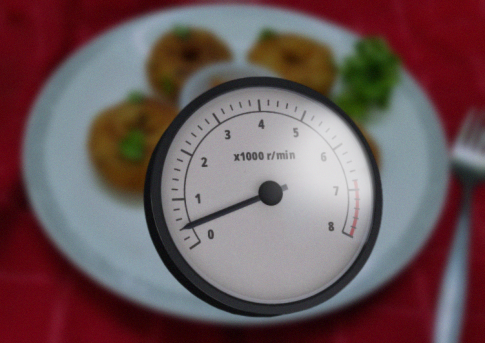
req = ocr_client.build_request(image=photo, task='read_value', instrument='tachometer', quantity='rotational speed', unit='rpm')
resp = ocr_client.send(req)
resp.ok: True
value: 400 rpm
